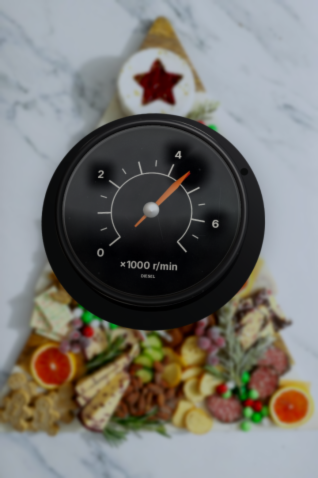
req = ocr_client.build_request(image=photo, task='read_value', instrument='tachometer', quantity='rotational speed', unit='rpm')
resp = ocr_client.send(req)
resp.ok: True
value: 4500 rpm
